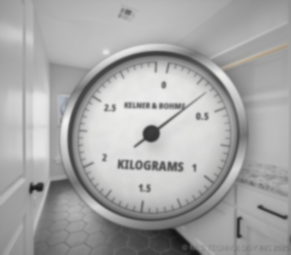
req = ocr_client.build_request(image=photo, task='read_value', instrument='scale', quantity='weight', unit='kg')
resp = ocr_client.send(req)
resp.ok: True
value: 0.35 kg
